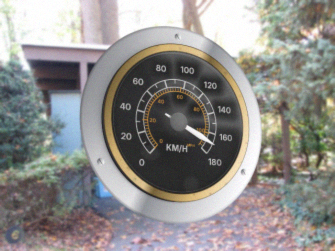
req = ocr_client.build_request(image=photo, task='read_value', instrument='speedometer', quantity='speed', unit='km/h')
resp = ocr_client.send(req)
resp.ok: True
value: 170 km/h
